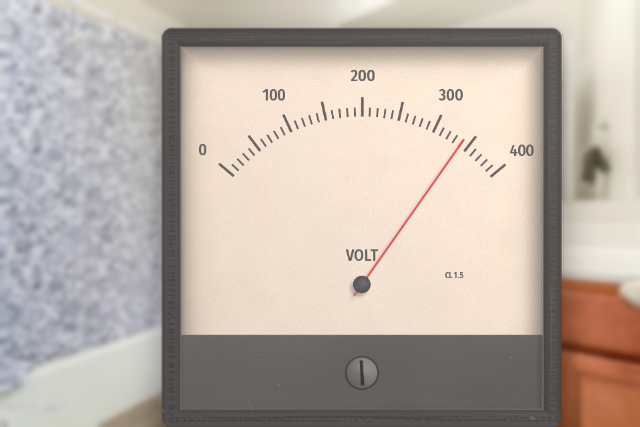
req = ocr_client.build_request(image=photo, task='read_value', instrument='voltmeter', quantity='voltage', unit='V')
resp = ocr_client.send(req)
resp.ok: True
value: 340 V
